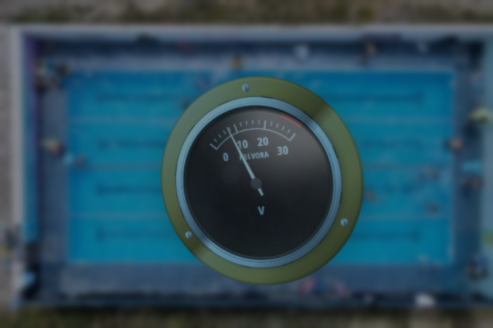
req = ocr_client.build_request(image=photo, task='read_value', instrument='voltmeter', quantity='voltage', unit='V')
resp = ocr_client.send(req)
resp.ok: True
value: 8 V
